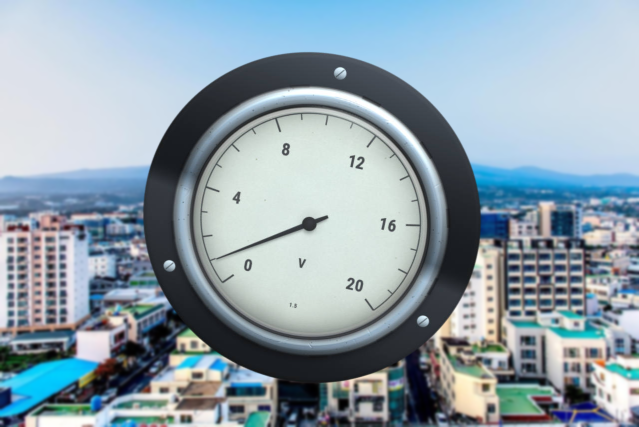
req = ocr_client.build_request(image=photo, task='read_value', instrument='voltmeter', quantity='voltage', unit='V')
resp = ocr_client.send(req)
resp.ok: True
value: 1 V
